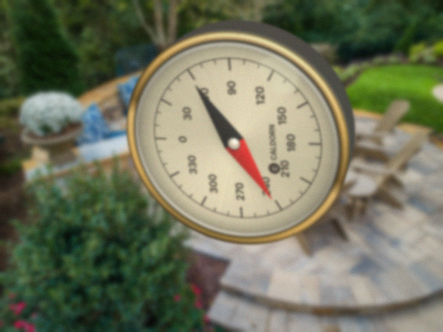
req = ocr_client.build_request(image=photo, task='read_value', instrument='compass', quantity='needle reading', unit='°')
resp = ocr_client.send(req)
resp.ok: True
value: 240 °
